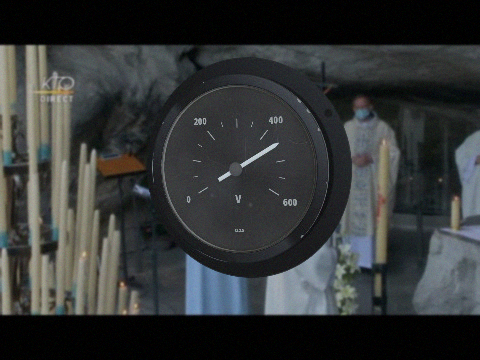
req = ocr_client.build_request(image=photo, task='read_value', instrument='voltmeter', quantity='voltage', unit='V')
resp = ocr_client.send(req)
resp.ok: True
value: 450 V
